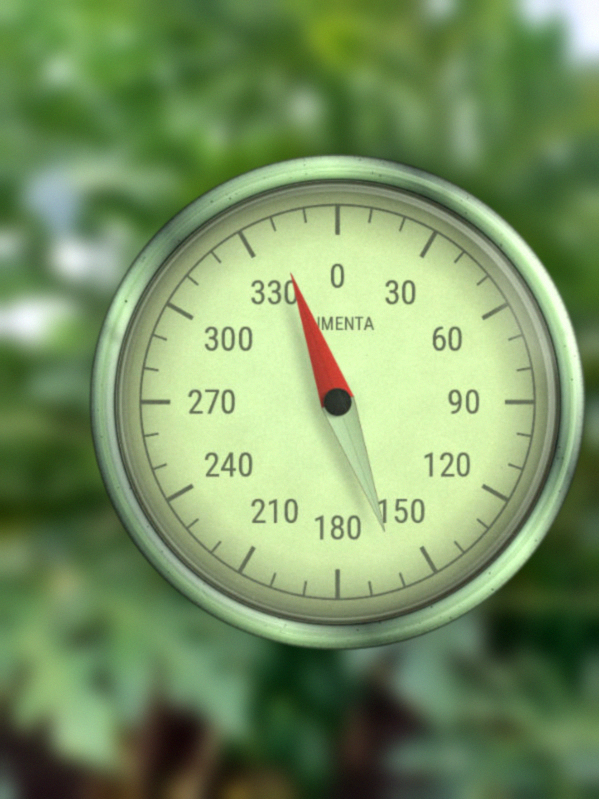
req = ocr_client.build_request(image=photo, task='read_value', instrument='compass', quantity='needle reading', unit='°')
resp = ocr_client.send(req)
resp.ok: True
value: 340 °
